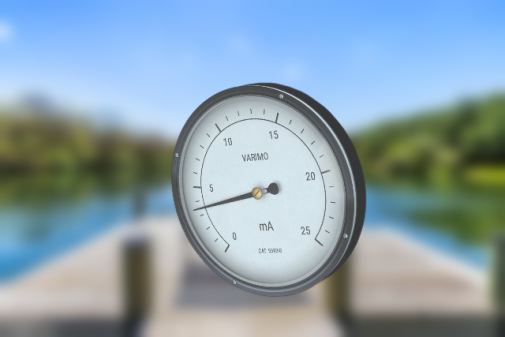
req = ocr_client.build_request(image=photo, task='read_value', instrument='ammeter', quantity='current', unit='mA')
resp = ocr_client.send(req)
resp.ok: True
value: 3.5 mA
